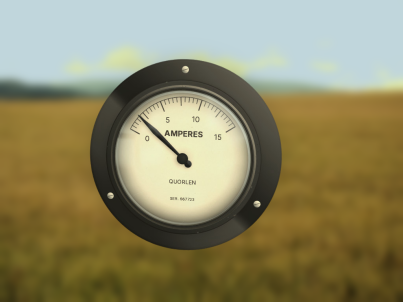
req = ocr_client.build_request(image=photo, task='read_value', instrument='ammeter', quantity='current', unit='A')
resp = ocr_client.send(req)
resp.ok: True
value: 2 A
